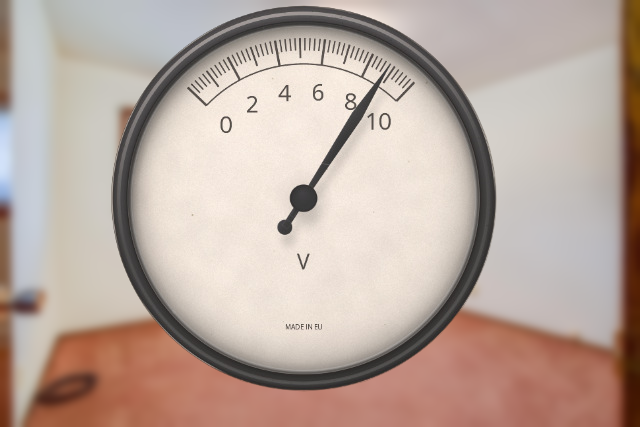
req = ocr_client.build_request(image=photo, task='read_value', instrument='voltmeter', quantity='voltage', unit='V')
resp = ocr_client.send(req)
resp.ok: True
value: 8.8 V
